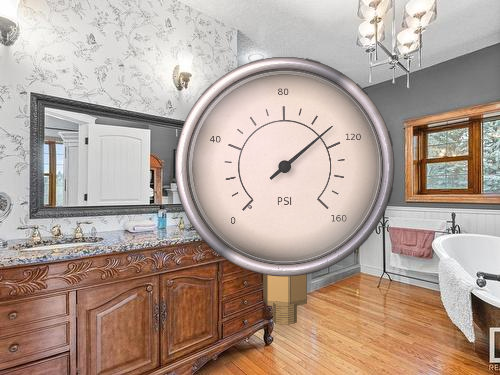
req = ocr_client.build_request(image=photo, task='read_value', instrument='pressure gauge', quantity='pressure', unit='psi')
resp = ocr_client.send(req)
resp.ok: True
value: 110 psi
